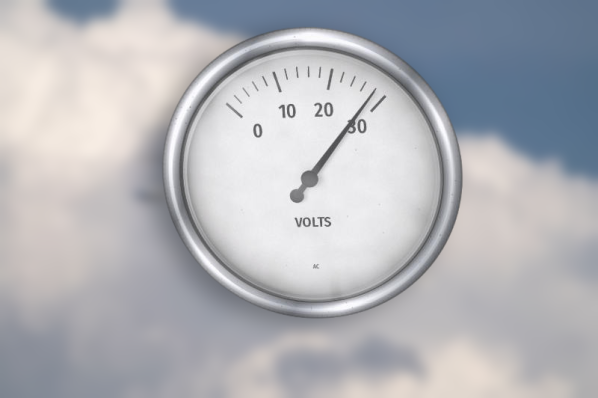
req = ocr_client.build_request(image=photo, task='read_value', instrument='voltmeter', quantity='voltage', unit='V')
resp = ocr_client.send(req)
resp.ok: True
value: 28 V
